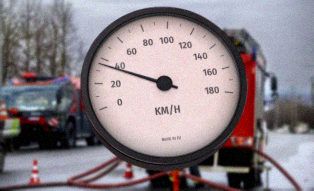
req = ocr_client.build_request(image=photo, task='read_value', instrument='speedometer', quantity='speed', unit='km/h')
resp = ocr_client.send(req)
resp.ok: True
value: 35 km/h
